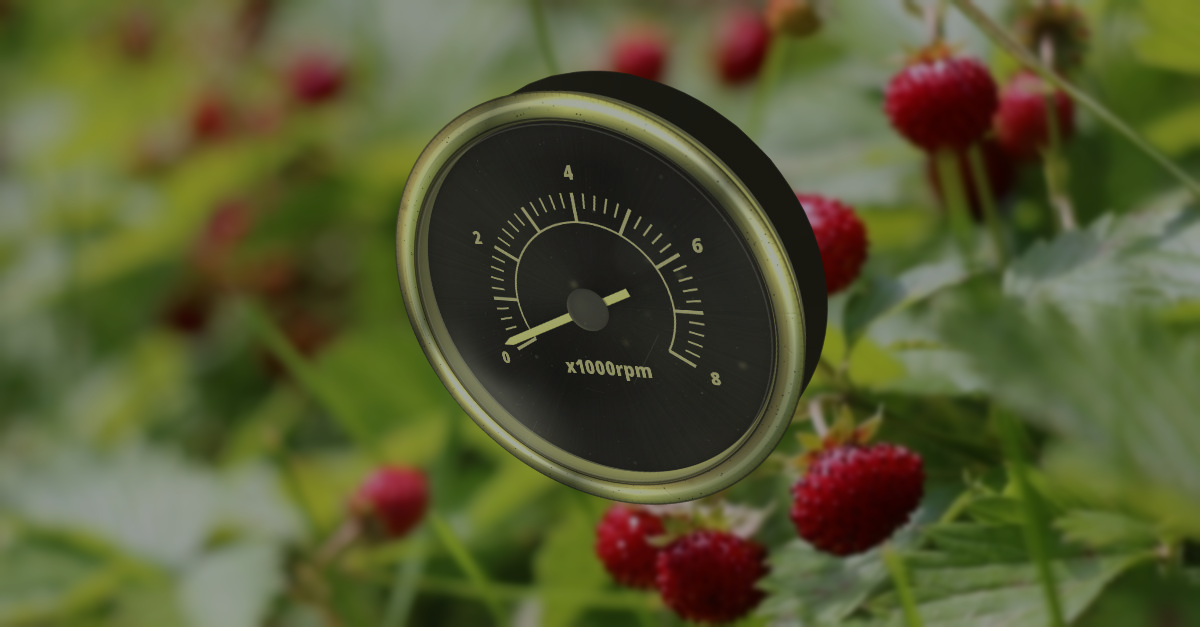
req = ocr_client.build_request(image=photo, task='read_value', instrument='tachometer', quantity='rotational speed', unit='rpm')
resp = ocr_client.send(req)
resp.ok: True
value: 200 rpm
